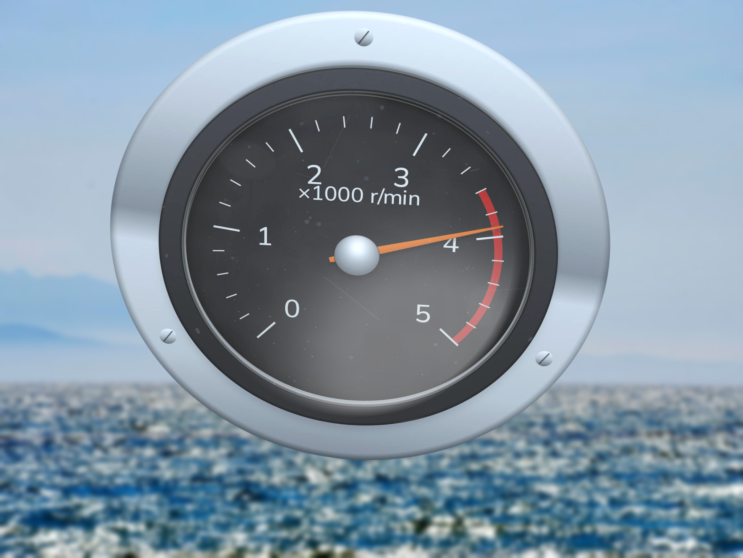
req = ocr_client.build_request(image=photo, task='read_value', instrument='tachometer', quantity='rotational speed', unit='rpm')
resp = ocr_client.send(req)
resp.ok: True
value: 3900 rpm
